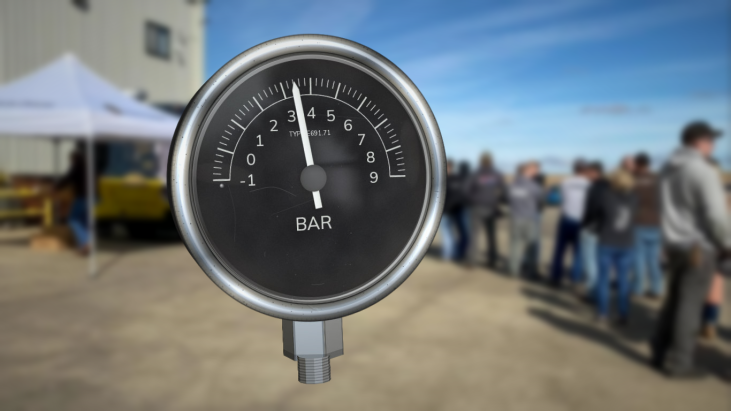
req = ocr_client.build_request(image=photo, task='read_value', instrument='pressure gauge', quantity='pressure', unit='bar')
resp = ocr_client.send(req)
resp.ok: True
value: 3.4 bar
